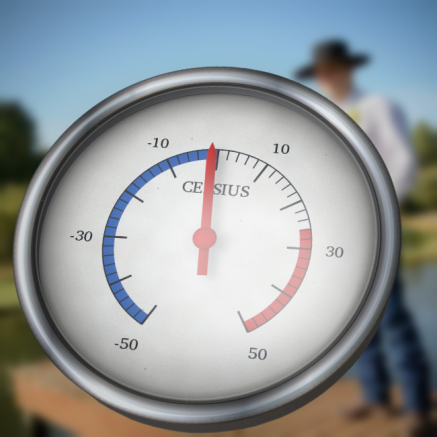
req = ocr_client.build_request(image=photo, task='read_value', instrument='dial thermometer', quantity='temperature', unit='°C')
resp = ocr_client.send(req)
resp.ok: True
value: -1 °C
